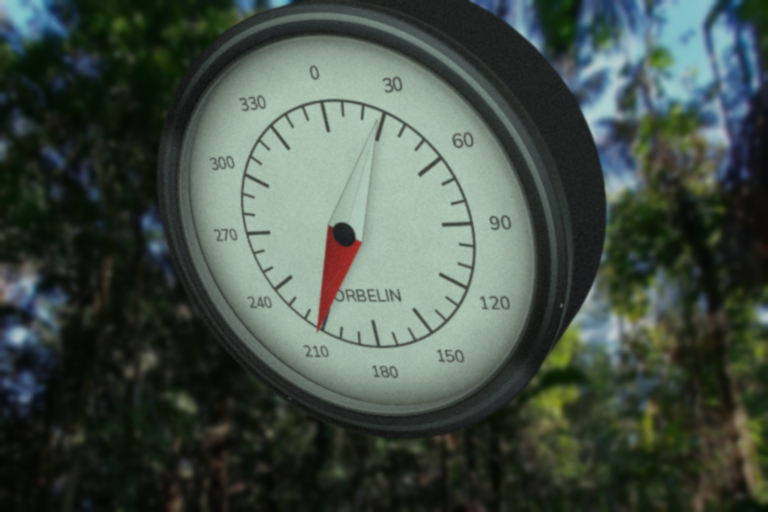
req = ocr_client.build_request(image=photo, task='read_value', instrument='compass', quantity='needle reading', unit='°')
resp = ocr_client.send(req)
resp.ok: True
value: 210 °
